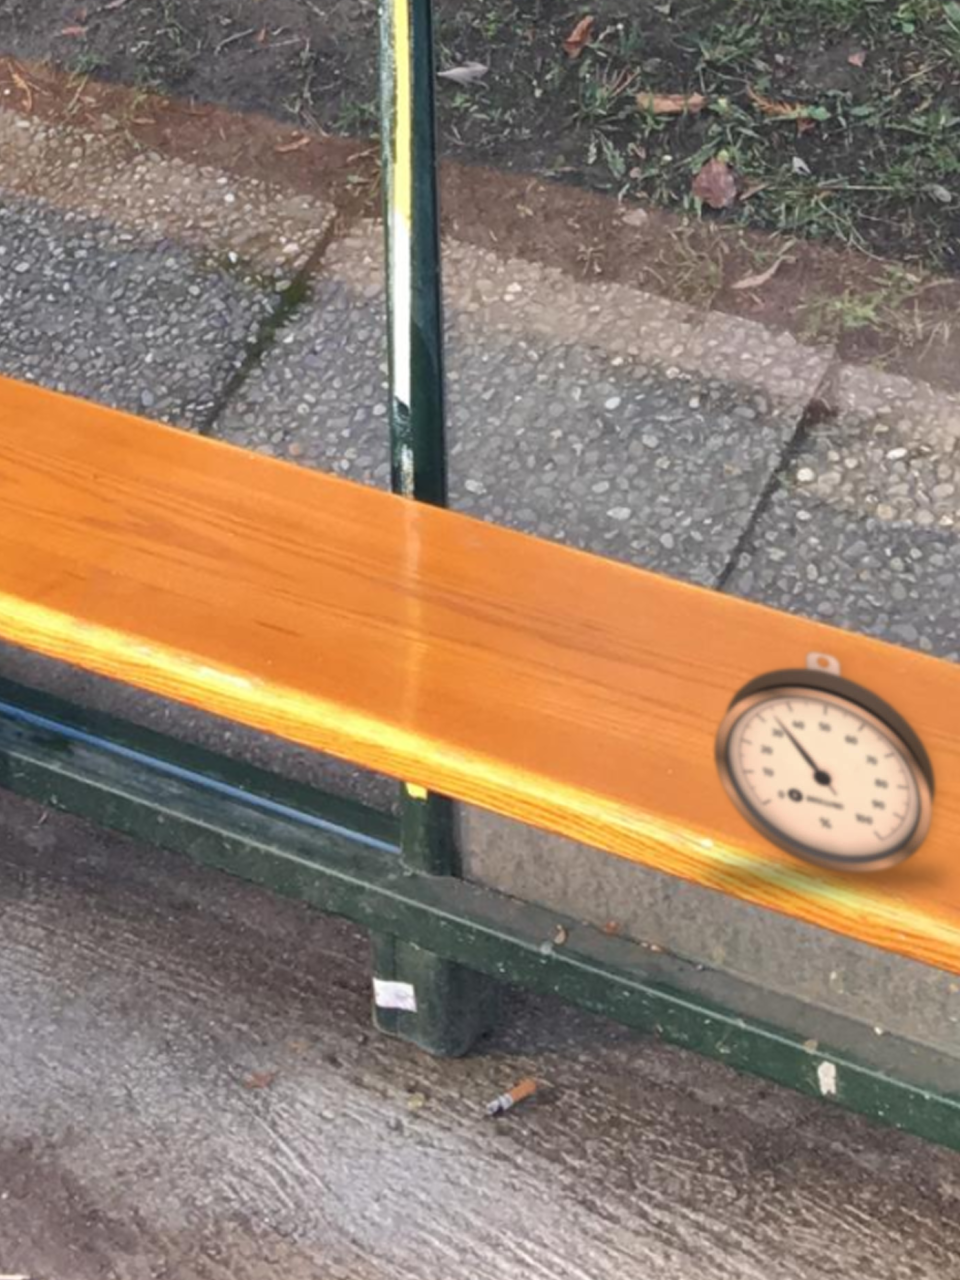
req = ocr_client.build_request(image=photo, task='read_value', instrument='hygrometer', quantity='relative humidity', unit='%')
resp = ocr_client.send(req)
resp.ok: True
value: 35 %
